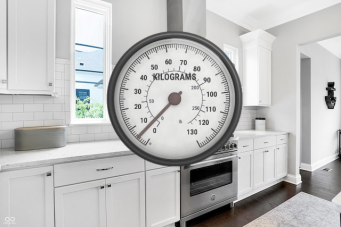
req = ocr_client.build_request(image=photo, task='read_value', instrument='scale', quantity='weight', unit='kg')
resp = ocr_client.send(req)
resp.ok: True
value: 5 kg
